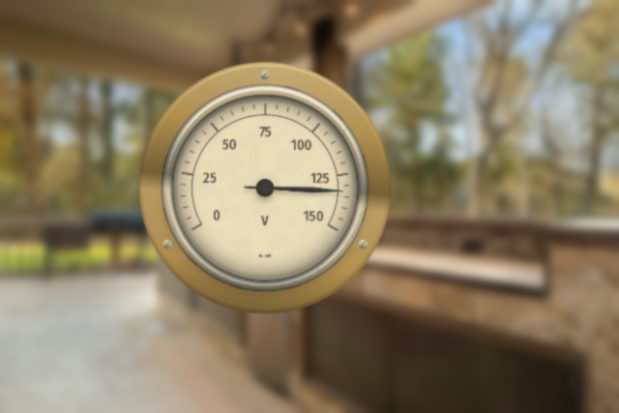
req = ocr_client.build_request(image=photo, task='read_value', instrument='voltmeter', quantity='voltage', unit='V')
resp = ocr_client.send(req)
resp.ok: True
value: 132.5 V
